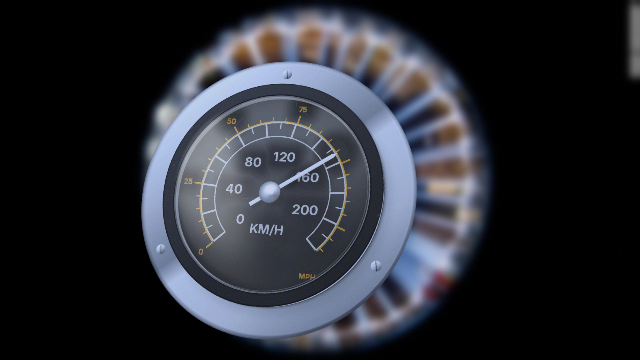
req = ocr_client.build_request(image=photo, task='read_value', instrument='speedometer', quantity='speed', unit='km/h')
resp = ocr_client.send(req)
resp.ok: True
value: 155 km/h
